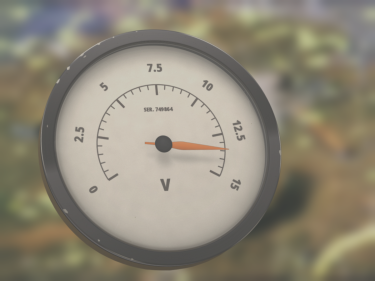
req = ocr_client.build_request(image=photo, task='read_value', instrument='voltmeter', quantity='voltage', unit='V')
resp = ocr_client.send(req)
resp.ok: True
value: 13.5 V
